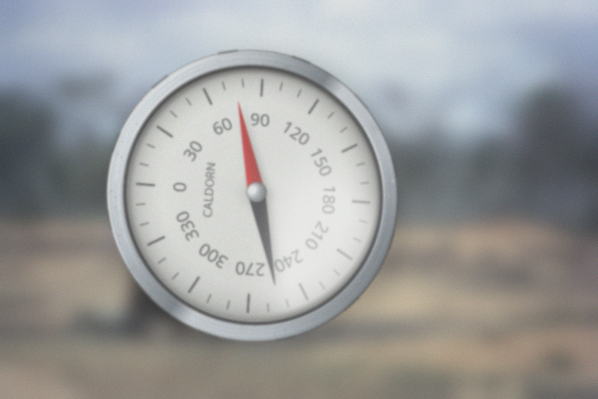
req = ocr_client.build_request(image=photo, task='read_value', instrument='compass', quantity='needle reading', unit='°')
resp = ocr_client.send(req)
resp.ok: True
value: 75 °
